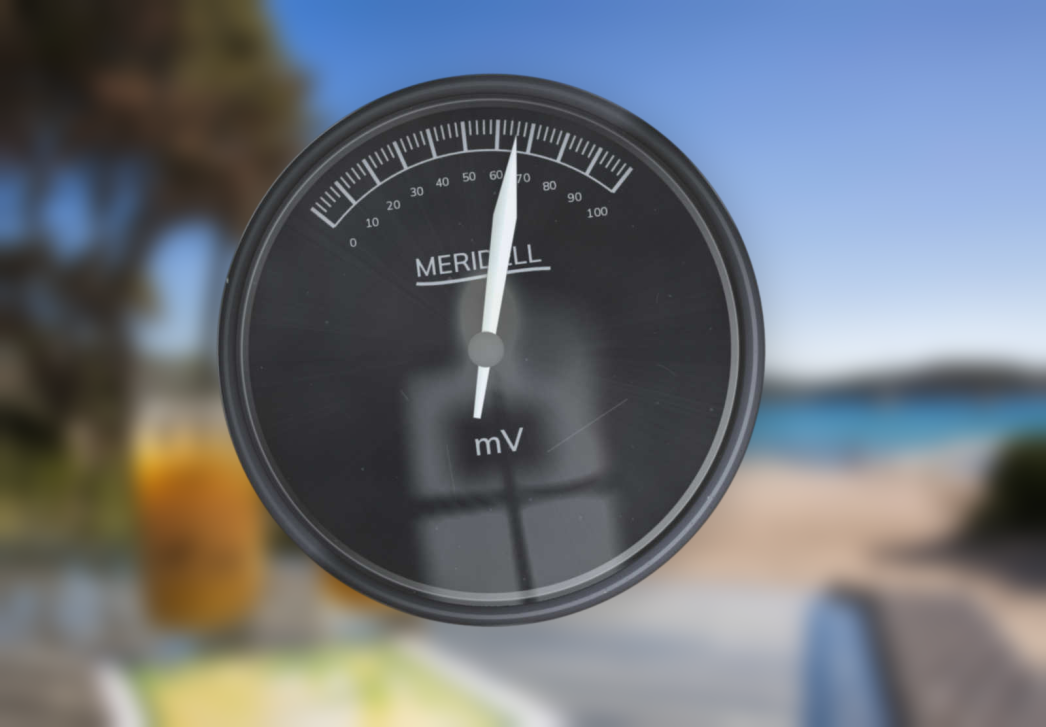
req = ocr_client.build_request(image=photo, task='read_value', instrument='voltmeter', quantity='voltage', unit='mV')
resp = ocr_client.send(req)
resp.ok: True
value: 66 mV
